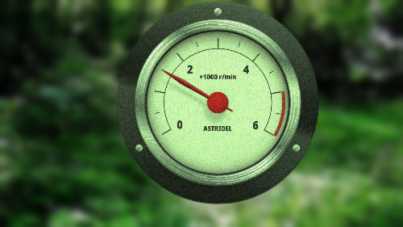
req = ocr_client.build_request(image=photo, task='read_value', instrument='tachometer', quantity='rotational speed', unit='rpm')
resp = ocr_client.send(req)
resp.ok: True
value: 1500 rpm
